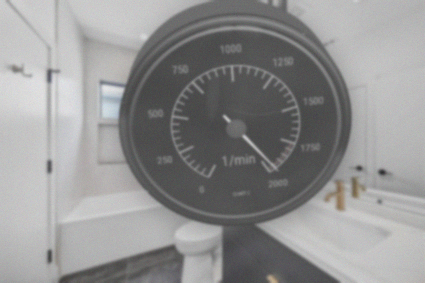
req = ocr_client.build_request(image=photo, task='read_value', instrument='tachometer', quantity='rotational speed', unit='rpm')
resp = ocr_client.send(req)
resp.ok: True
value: 1950 rpm
